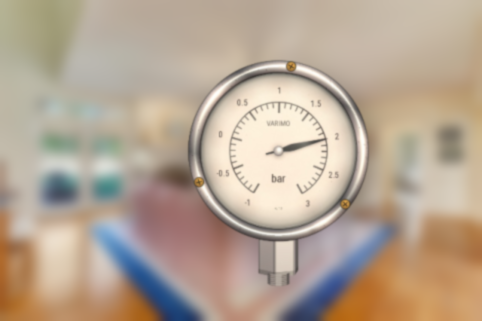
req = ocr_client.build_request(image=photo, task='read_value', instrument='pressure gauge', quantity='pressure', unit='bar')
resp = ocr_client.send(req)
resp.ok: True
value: 2 bar
